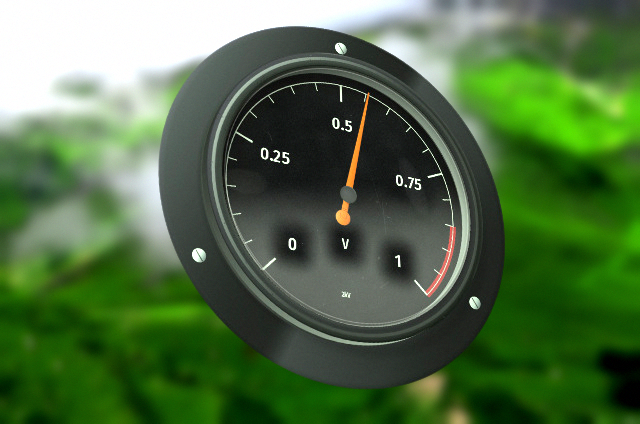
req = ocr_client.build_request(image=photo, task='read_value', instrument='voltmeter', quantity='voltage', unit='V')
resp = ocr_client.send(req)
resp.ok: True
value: 0.55 V
